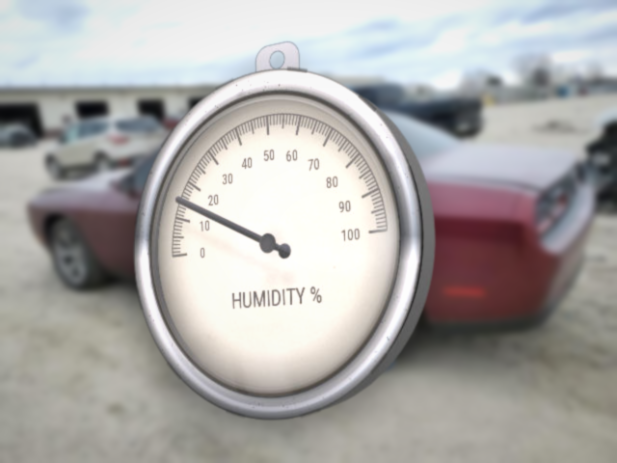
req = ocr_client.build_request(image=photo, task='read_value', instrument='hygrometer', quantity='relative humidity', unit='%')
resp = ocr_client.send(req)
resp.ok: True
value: 15 %
